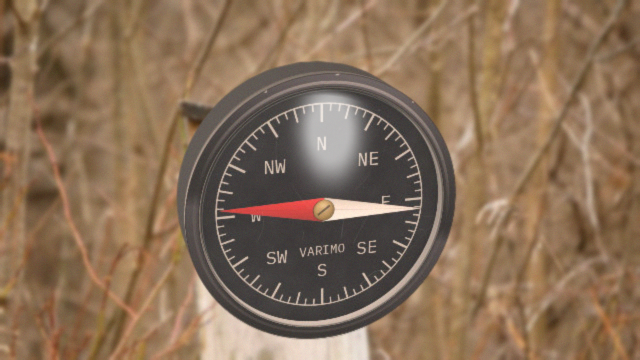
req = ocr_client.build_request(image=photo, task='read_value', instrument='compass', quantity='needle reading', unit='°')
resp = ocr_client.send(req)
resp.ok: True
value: 275 °
